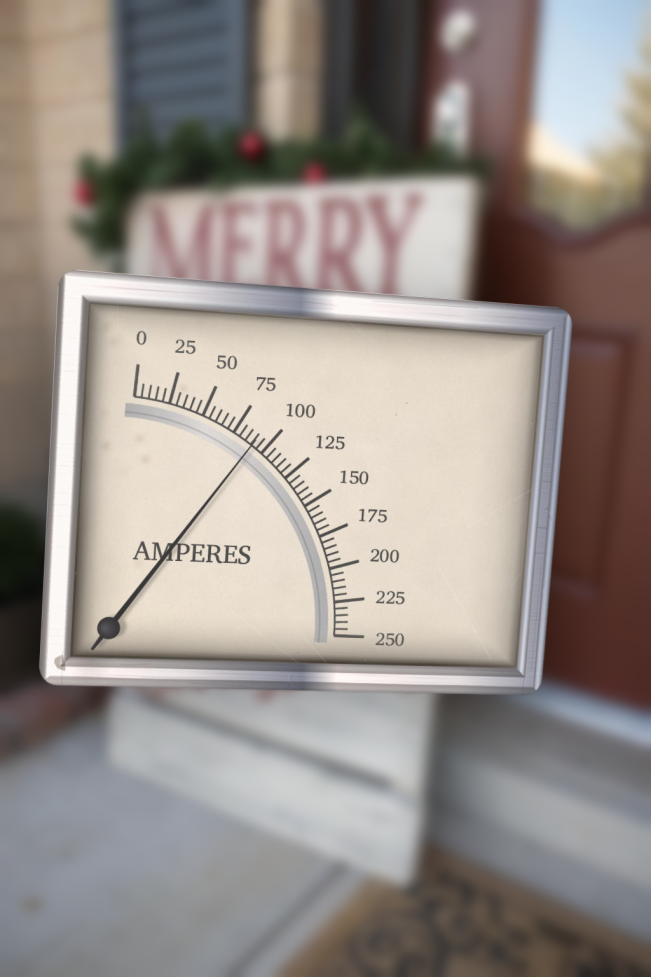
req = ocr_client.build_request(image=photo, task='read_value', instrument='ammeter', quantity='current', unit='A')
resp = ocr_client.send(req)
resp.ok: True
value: 90 A
